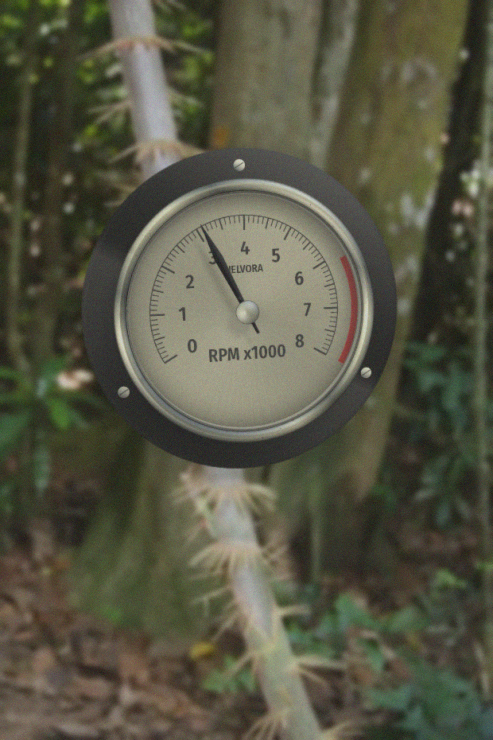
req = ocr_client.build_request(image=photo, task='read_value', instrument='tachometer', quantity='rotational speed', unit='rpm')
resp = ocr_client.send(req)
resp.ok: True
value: 3100 rpm
